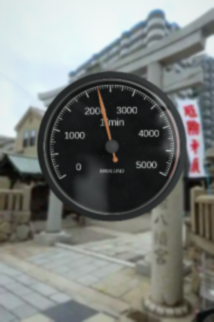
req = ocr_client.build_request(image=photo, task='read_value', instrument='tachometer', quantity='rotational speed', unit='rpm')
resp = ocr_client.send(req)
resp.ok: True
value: 2250 rpm
